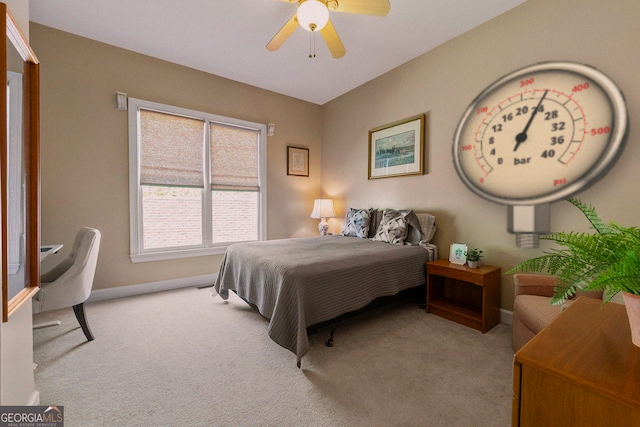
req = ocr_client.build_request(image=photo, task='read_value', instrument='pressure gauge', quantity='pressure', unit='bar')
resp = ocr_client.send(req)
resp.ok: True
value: 24 bar
